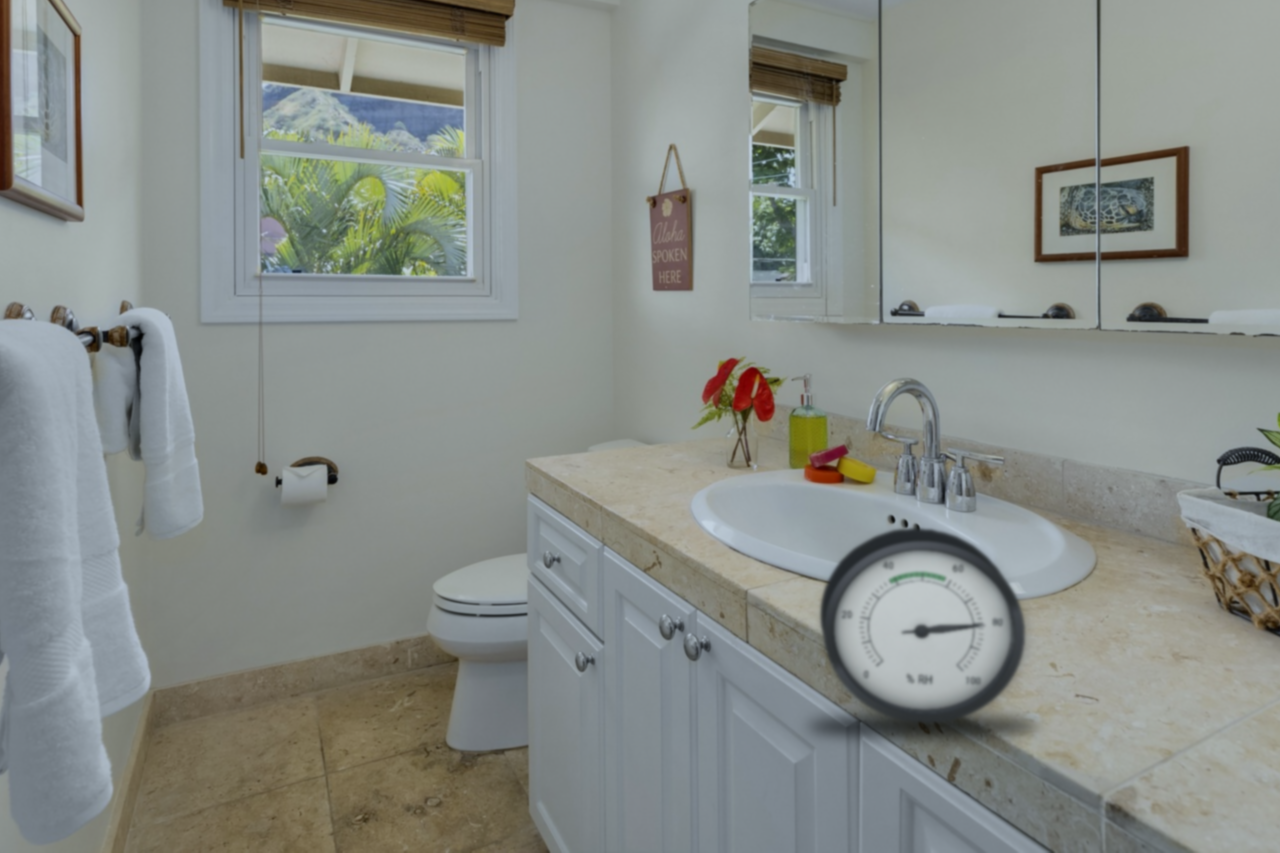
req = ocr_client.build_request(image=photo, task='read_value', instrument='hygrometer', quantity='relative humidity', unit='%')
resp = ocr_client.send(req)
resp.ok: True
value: 80 %
